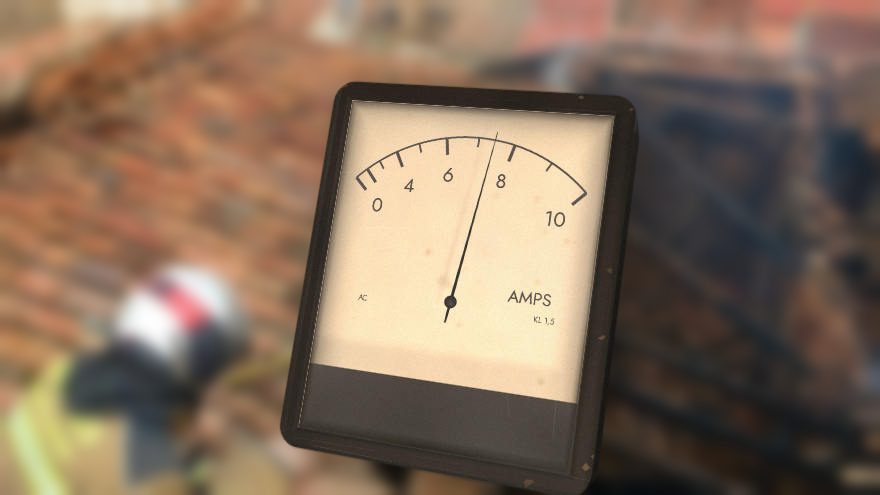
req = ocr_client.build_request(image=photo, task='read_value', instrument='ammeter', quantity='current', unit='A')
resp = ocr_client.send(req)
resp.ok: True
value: 7.5 A
